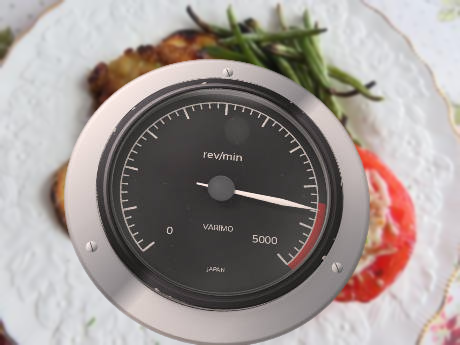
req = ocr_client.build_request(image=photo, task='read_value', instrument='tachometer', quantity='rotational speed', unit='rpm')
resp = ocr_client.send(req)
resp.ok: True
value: 4300 rpm
